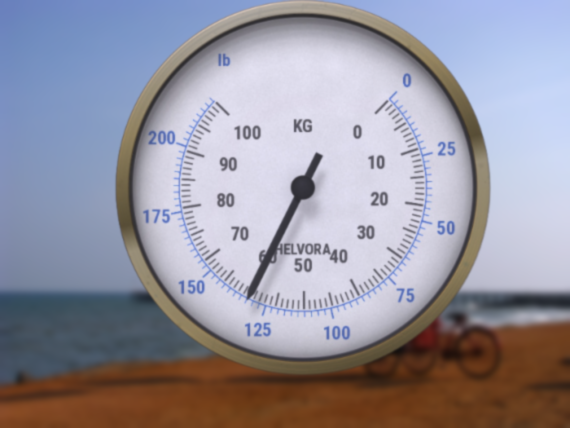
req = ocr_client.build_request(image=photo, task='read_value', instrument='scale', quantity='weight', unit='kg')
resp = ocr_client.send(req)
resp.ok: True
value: 60 kg
